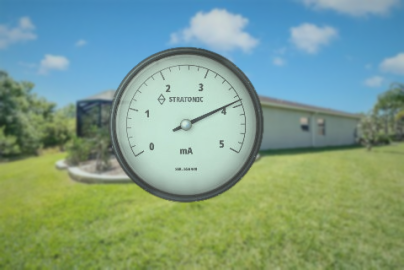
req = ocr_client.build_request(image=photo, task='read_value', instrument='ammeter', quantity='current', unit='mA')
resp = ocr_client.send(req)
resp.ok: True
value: 3.9 mA
